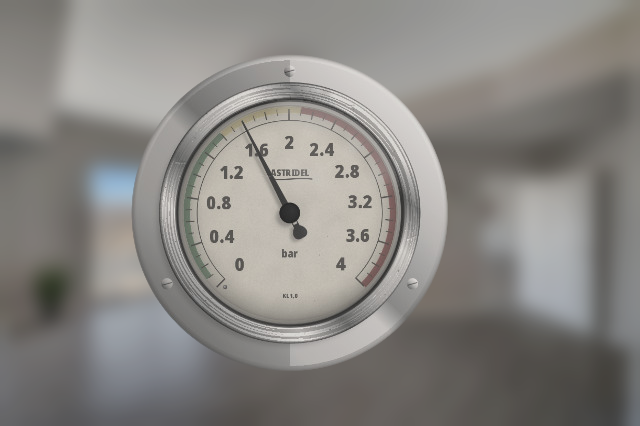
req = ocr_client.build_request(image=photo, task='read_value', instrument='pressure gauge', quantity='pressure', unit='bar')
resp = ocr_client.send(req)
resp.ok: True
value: 1.6 bar
